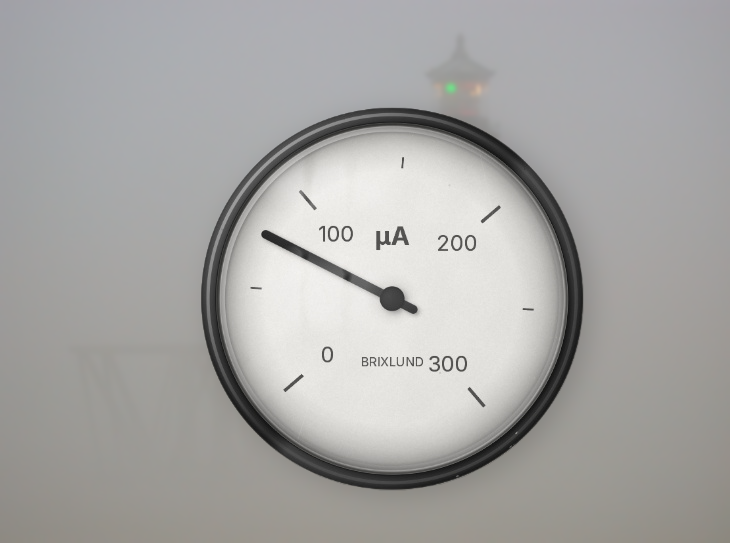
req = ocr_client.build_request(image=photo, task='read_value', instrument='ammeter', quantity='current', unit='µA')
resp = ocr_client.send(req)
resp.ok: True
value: 75 µA
